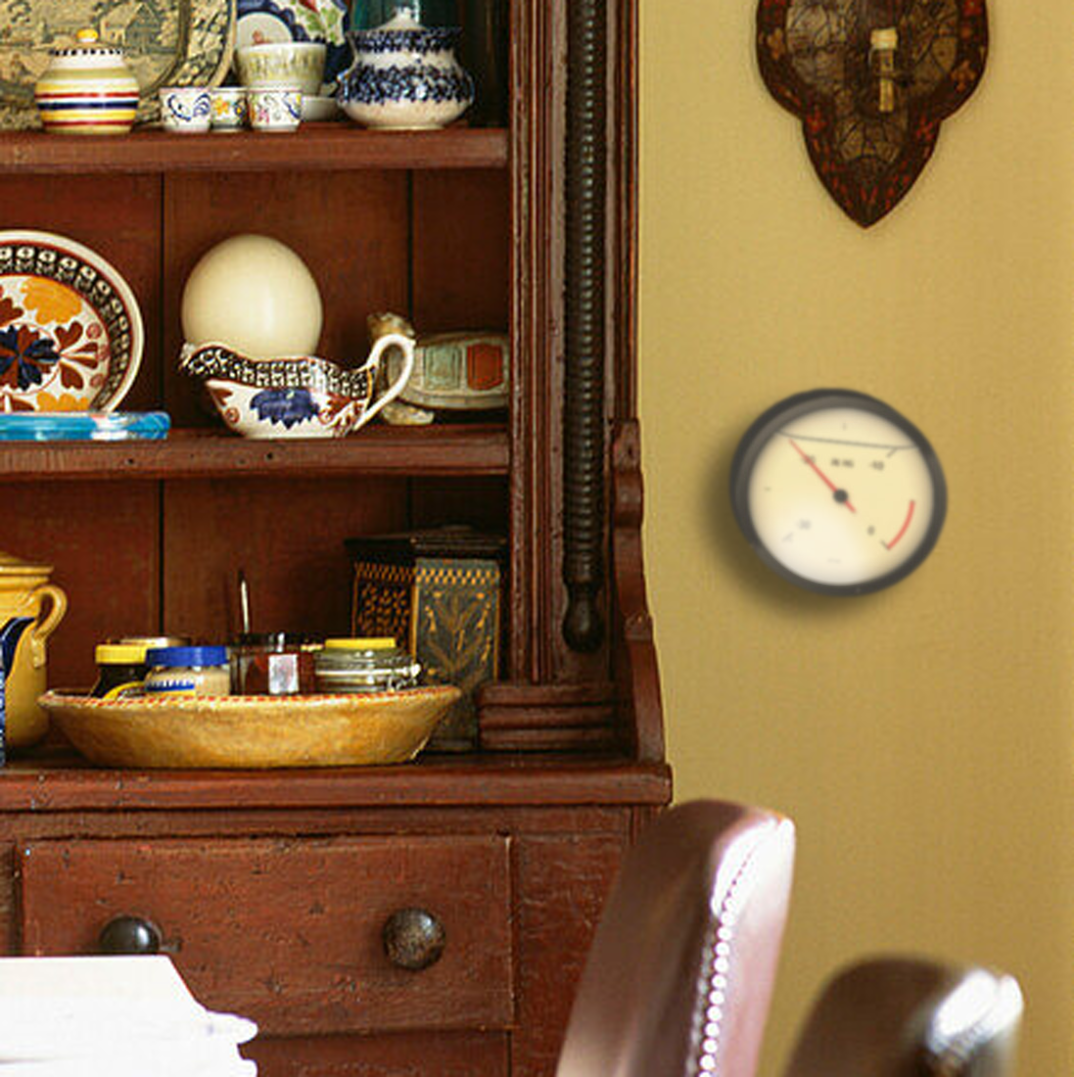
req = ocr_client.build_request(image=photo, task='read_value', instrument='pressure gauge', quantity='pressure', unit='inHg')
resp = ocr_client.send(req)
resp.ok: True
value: -20 inHg
